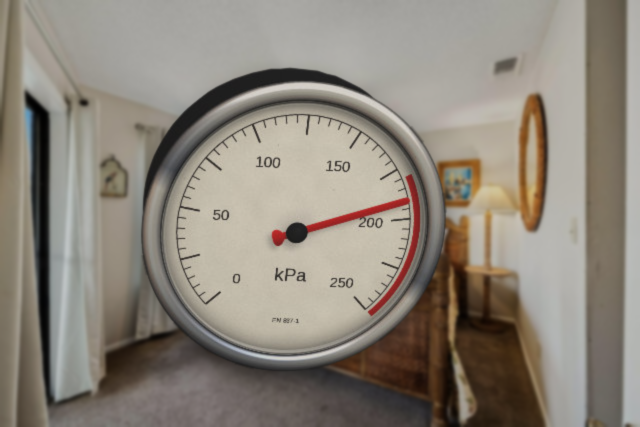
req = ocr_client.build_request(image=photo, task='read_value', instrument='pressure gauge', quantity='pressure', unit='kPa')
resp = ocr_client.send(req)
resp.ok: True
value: 190 kPa
